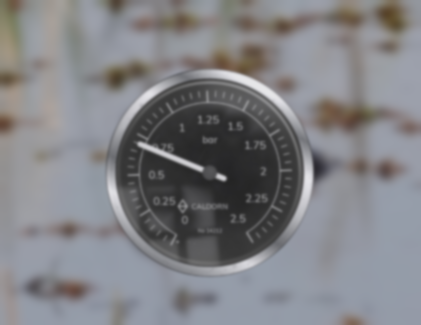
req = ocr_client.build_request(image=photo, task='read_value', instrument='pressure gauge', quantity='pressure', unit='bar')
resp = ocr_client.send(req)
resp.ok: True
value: 0.7 bar
